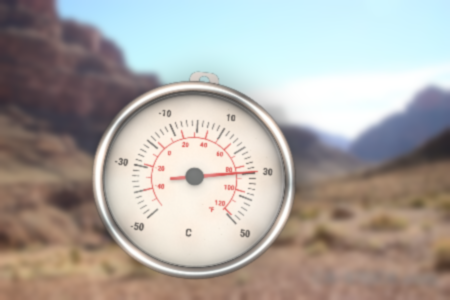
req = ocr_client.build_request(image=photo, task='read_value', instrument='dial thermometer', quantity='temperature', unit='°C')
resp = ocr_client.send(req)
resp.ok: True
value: 30 °C
